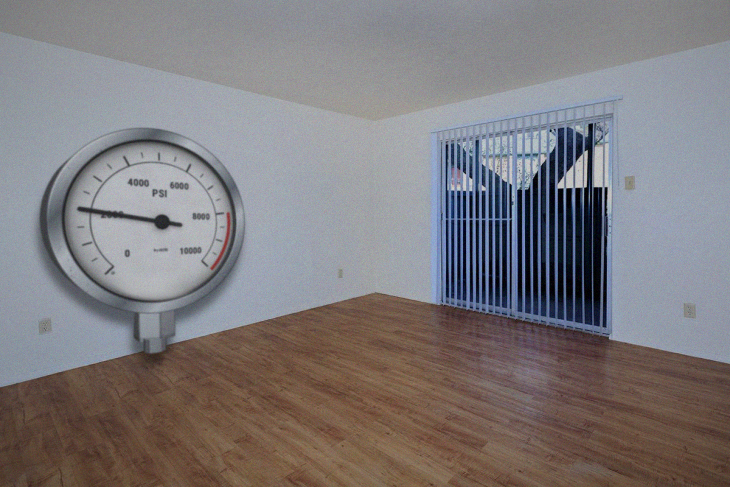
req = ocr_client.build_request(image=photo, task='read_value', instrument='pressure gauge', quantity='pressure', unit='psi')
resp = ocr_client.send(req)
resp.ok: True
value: 2000 psi
